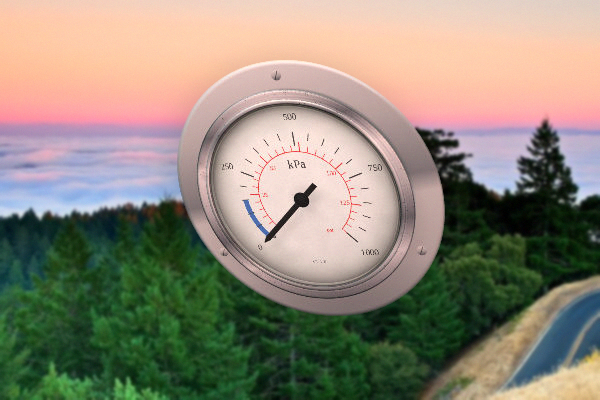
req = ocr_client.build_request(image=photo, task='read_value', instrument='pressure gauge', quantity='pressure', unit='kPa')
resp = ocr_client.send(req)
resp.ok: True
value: 0 kPa
